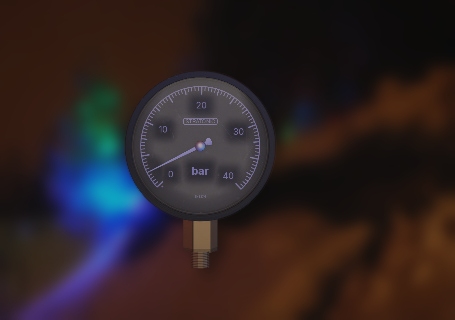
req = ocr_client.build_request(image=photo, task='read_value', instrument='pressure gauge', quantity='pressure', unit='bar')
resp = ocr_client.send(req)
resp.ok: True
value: 2.5 bar
